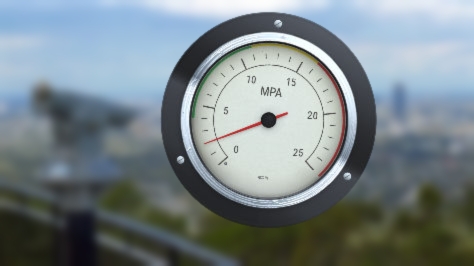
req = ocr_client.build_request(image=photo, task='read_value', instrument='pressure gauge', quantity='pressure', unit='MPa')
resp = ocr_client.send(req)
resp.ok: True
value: 2 MPa
